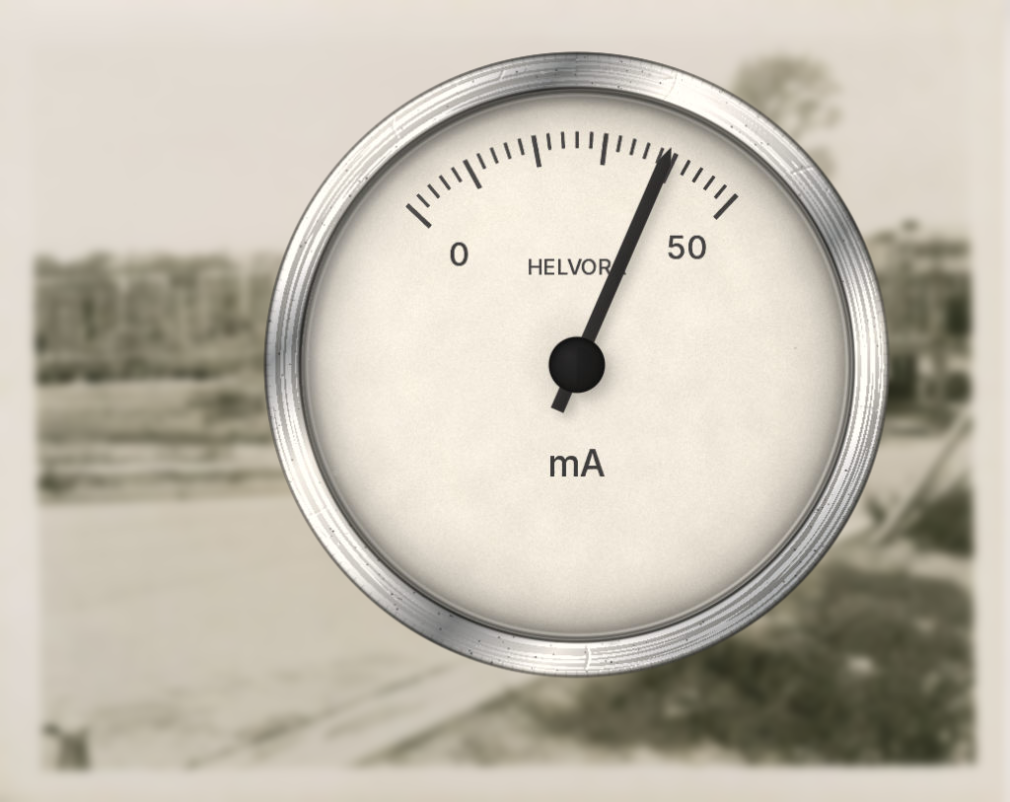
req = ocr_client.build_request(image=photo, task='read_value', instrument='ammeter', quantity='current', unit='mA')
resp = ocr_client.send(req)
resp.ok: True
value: 39 mA
